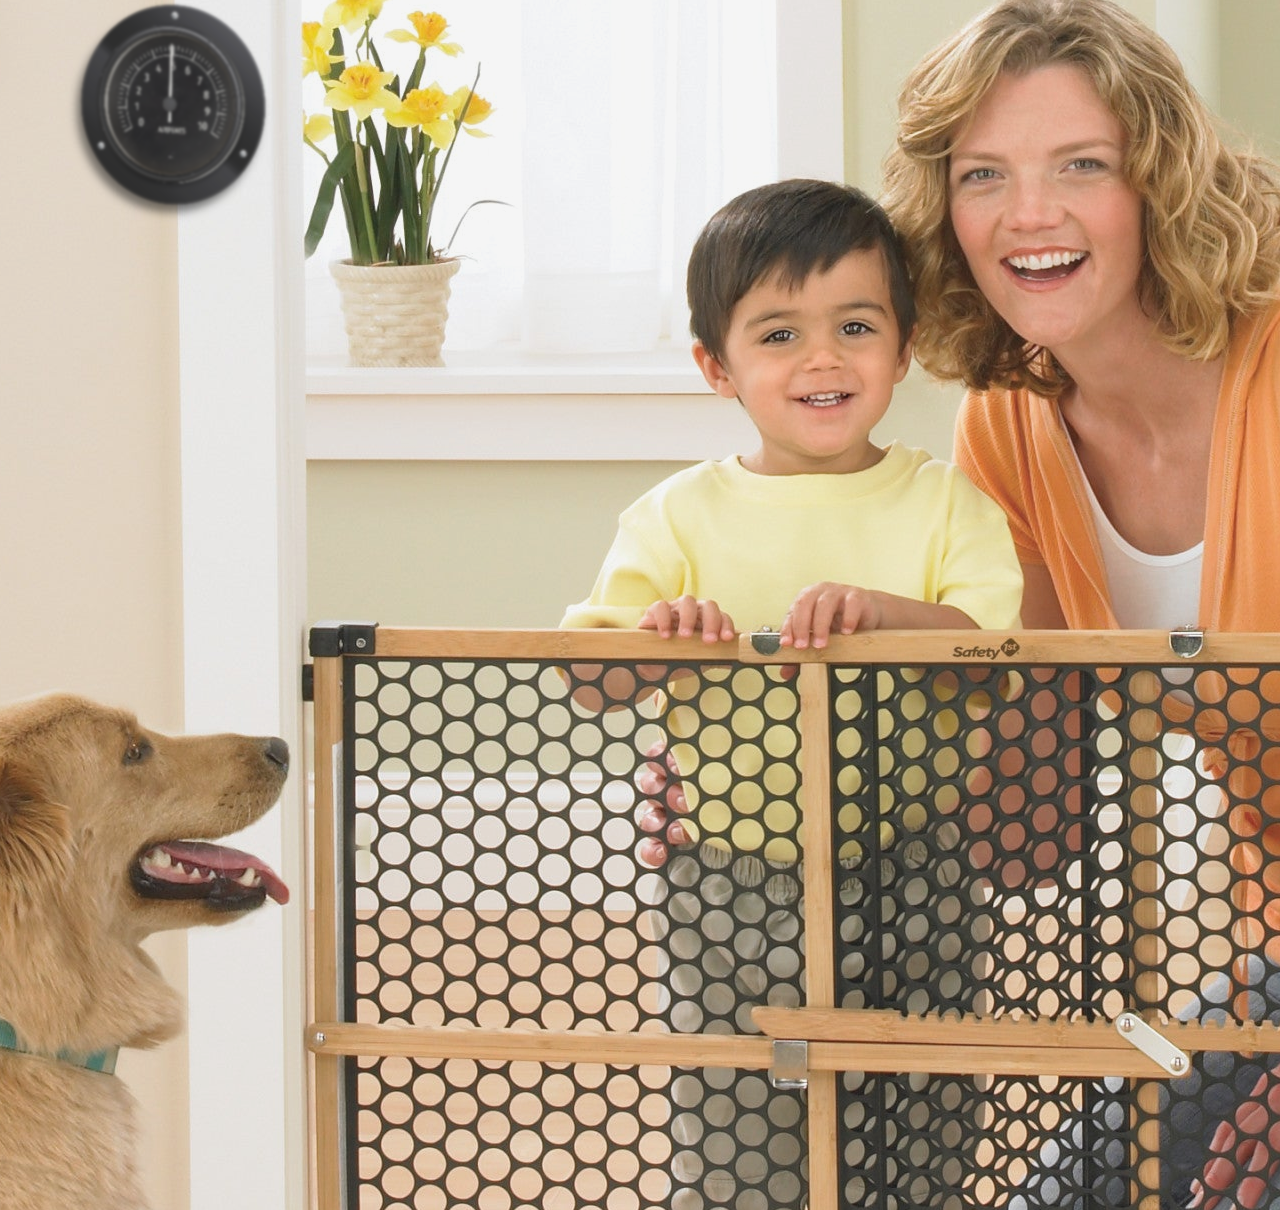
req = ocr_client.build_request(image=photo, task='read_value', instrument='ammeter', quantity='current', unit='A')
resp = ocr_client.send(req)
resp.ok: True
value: 5 A
